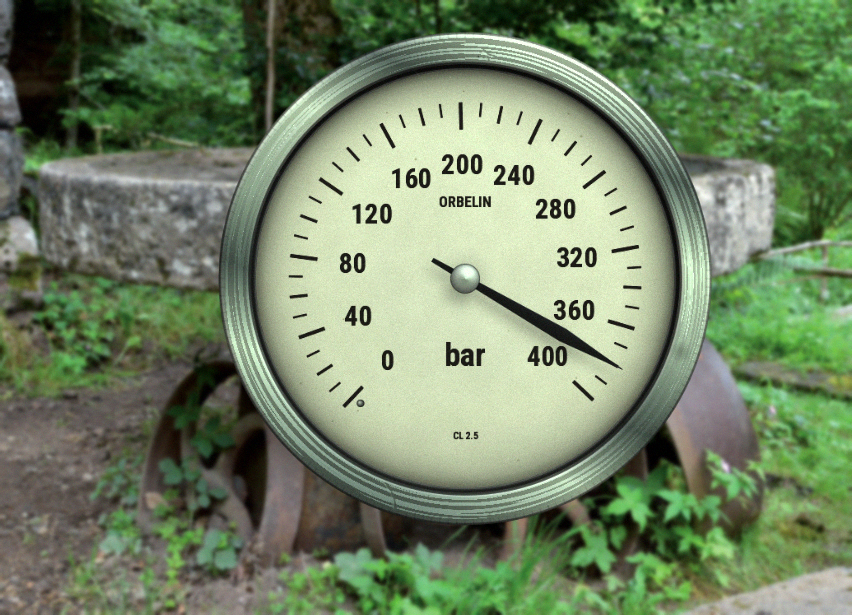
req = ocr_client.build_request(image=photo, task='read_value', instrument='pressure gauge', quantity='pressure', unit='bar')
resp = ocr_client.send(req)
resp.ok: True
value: 380 bar
